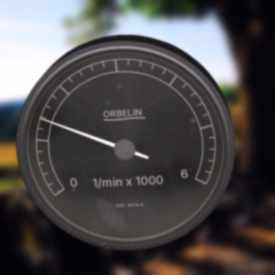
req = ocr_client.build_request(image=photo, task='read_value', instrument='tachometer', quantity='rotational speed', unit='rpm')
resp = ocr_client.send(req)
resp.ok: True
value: 1400 rpm
